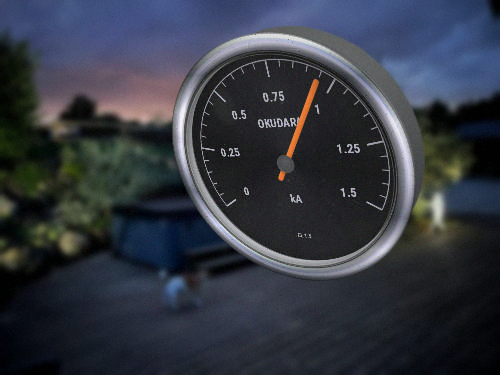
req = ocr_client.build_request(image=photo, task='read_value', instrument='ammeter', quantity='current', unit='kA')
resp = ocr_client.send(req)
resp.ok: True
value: 0.95 kA
